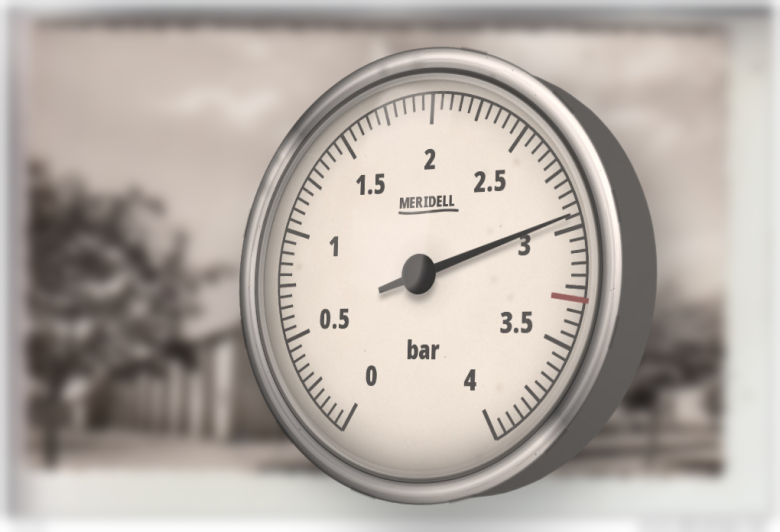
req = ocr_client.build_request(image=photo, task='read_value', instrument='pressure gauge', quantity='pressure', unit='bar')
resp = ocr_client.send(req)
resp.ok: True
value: 2.95 bar
